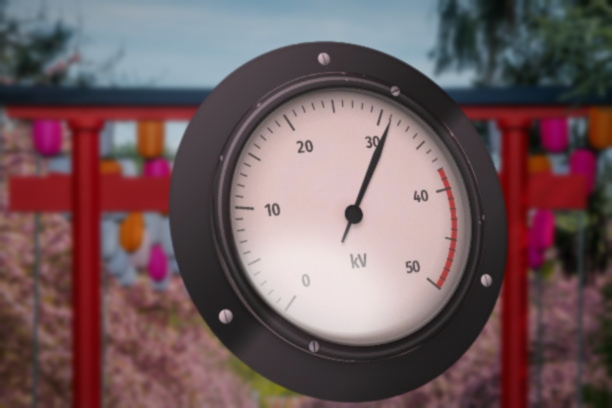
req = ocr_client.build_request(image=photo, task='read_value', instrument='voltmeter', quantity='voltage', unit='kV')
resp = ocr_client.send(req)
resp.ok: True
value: 31 kV
